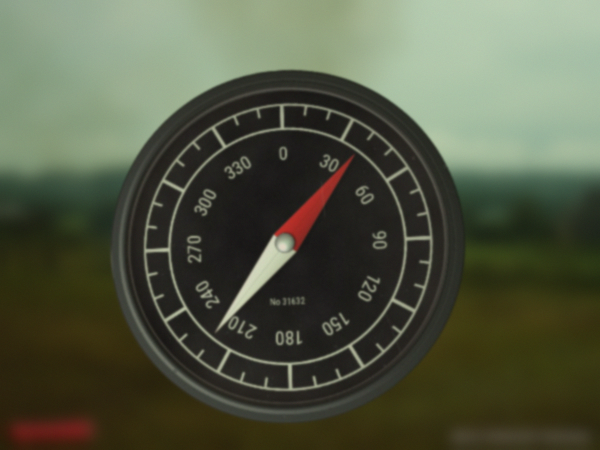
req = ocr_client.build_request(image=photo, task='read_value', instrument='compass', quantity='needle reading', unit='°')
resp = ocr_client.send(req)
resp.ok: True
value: 40 °
